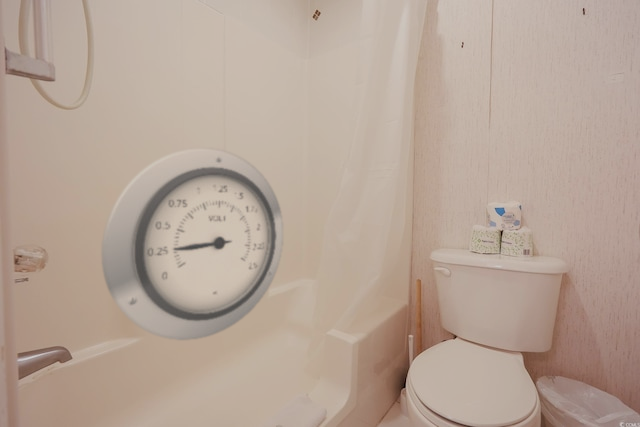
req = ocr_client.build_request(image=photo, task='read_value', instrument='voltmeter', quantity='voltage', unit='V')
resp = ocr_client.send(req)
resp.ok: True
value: 0.25 V
